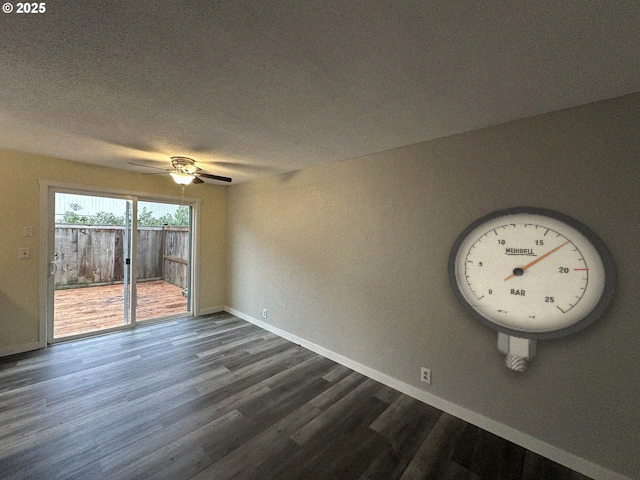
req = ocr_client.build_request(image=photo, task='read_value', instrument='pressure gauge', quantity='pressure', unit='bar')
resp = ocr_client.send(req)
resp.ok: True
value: 17 bar
